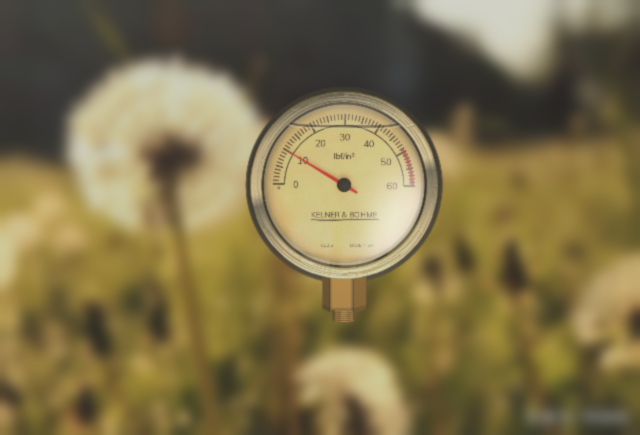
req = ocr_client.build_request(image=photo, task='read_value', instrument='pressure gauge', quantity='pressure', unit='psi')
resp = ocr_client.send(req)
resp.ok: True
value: 10 psi
